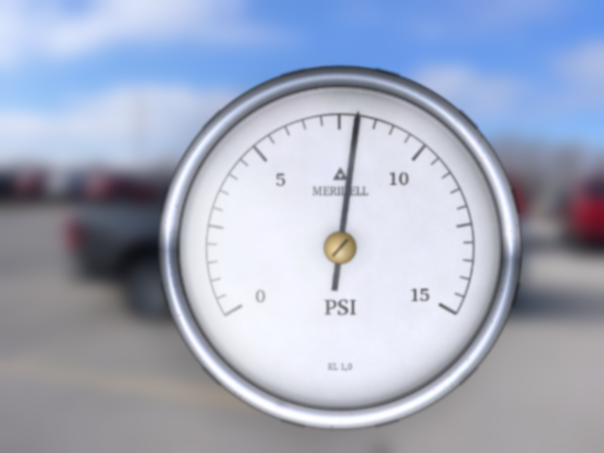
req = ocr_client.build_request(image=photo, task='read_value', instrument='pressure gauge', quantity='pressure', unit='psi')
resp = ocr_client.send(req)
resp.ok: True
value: 8 psi
